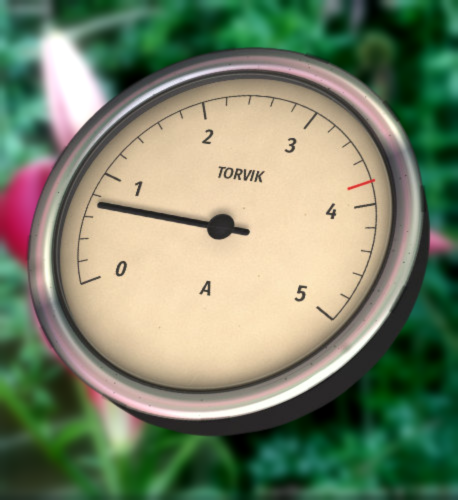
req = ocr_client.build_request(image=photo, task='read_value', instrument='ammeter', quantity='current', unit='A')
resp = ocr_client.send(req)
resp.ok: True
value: 0.7 A
